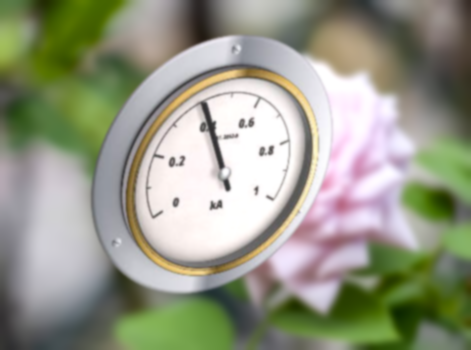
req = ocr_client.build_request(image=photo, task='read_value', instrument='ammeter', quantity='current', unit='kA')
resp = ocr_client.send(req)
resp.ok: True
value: 0.4 kA
